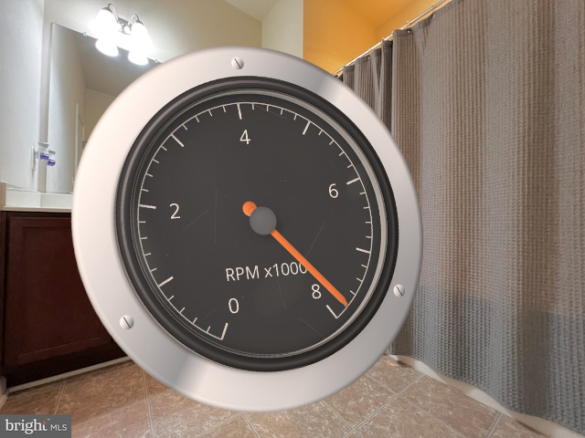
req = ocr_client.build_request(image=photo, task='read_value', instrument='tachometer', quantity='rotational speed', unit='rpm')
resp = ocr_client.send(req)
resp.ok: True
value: 7800 rpm
